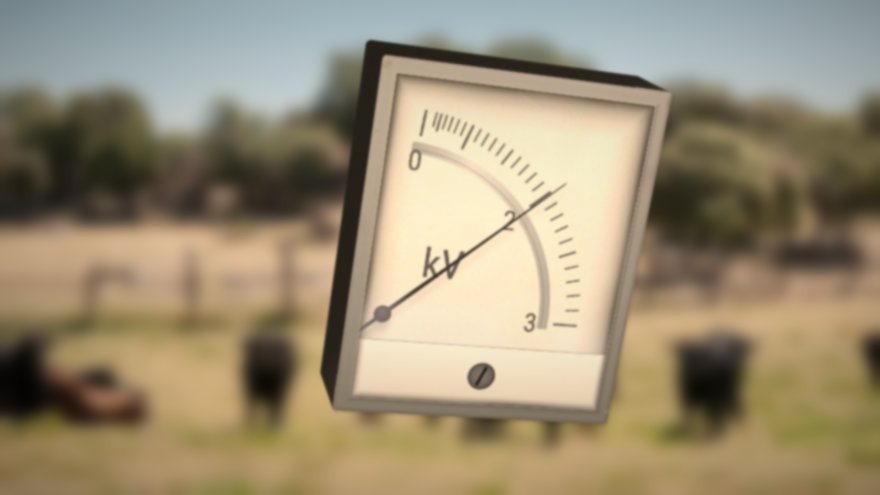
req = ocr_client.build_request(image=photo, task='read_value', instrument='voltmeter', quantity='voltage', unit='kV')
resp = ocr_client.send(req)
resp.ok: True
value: 2 kV
